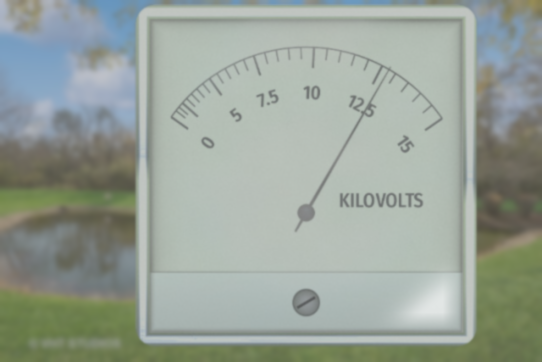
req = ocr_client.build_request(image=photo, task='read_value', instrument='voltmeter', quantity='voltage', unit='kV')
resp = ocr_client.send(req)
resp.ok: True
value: 12.75 kV
